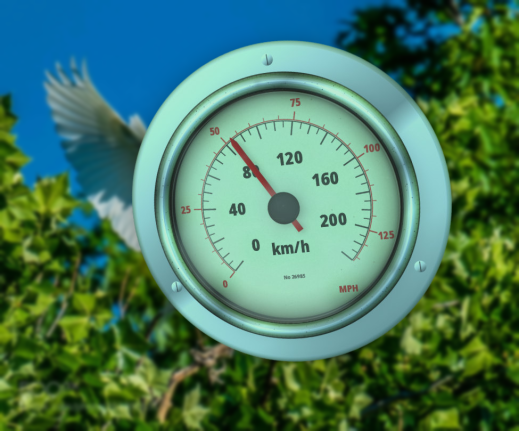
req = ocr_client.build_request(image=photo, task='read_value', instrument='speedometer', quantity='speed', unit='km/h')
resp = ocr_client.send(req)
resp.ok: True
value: 85 km/h
